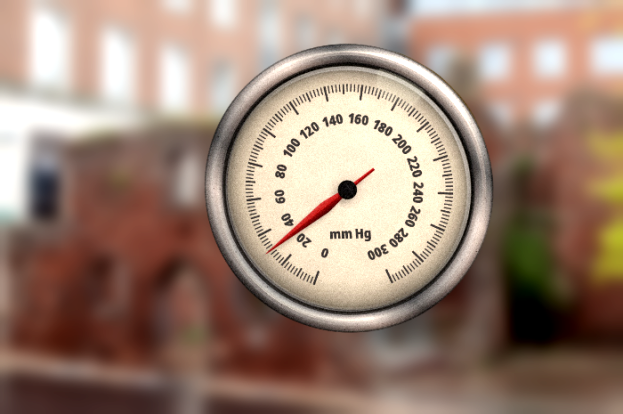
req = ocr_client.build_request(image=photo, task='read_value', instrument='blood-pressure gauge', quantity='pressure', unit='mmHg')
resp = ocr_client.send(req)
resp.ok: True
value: 30 mmHg
